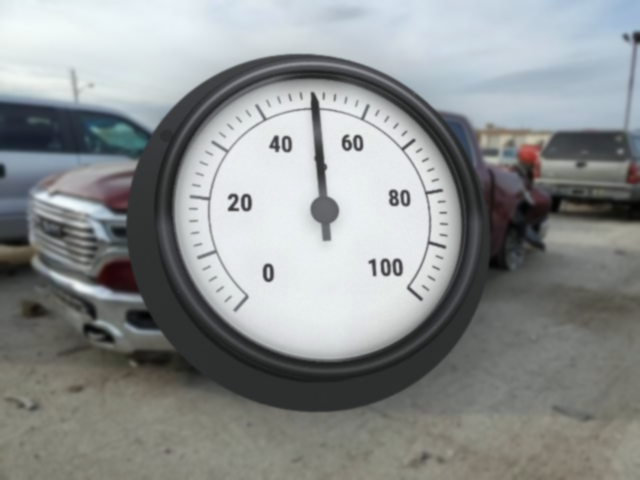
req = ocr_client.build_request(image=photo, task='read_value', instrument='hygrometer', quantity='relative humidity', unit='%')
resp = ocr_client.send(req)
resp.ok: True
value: 50 %
